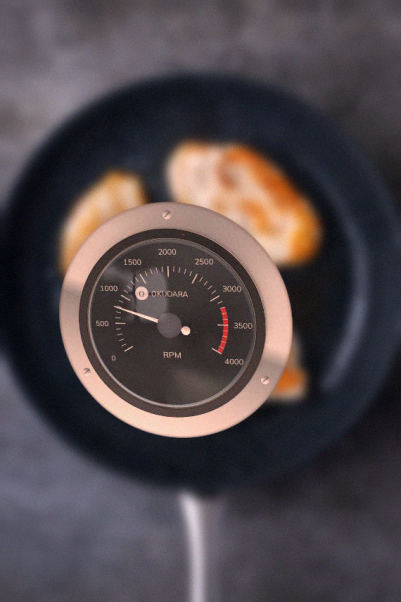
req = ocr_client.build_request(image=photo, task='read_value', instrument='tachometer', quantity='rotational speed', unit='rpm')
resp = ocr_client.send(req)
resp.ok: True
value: 800 rpm
